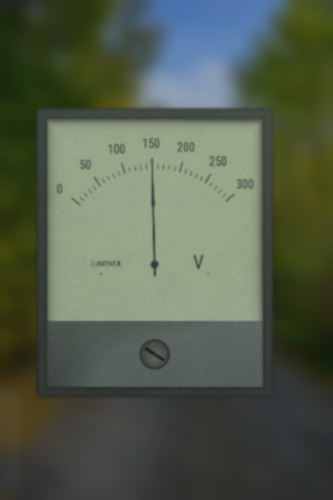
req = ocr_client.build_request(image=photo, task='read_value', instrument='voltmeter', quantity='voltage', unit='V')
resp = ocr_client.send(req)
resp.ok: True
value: 150 V
